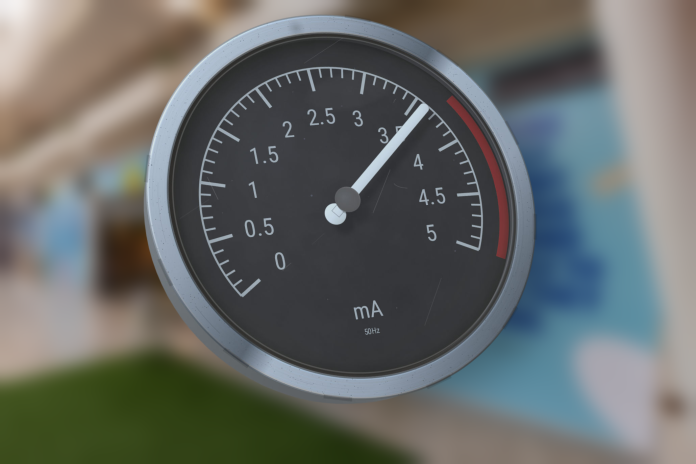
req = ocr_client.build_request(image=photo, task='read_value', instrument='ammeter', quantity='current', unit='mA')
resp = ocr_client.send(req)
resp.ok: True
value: 3.6 mA
